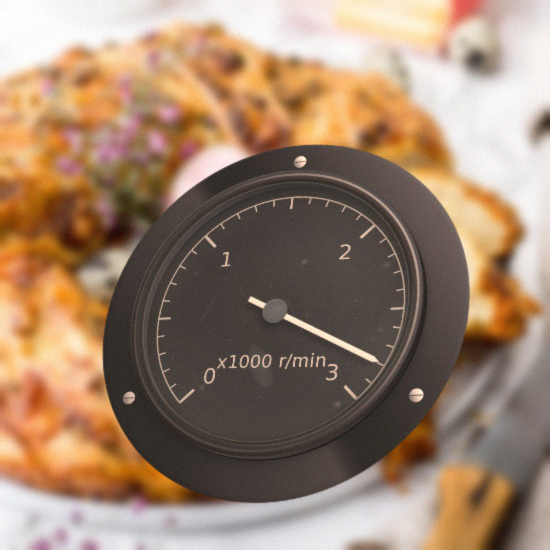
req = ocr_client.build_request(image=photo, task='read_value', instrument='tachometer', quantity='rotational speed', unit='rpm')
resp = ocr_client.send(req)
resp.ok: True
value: 2800 rpm
